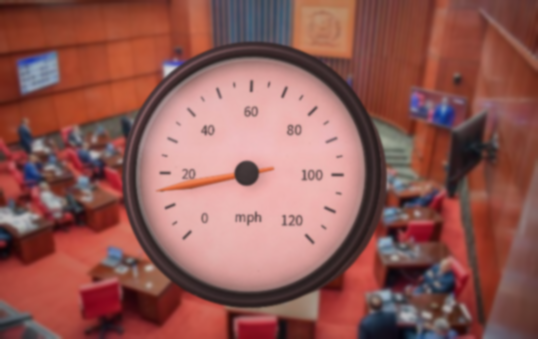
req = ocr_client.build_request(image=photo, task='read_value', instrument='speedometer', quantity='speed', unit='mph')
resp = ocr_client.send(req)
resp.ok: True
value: 15 mph
